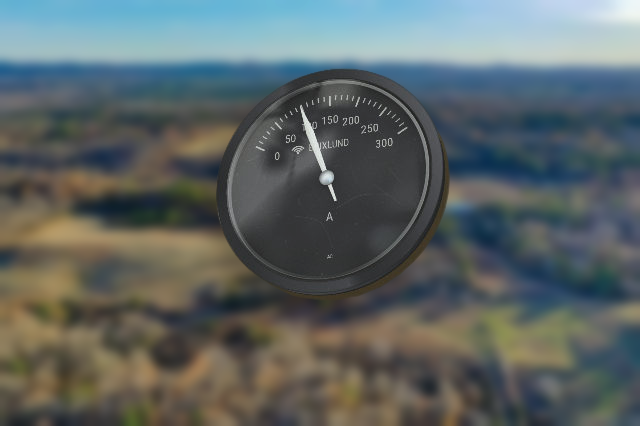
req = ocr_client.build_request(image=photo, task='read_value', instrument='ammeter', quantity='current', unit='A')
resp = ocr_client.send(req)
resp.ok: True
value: 100 A
